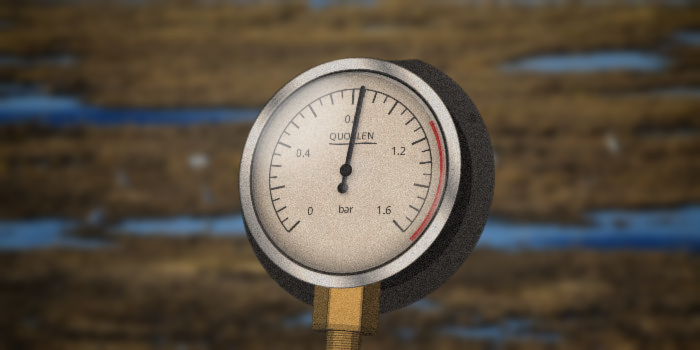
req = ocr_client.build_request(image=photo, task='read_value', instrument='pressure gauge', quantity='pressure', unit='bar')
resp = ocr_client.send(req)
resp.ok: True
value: 0.85 bar
